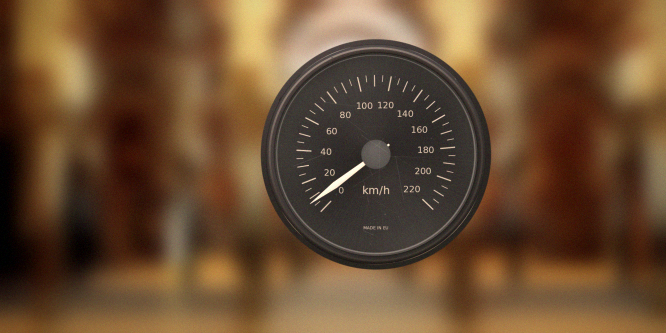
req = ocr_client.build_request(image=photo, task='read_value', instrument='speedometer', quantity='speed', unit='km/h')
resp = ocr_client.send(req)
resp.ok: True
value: 7.5 km/h
